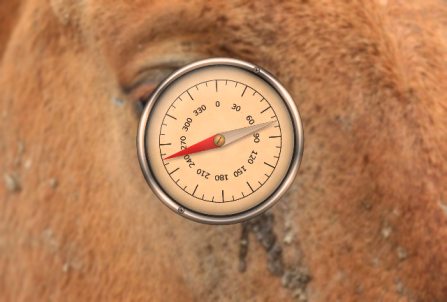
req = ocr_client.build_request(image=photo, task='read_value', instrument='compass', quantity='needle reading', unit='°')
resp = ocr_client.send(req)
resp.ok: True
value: 255 °
